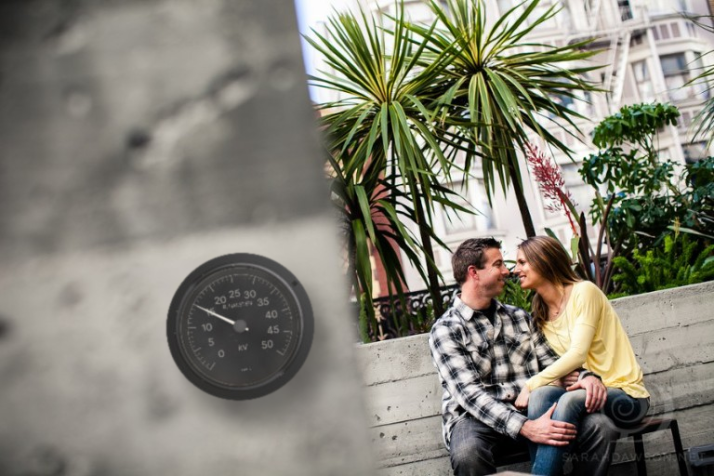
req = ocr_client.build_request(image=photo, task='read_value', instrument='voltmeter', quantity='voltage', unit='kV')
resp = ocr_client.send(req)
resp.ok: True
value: 15 kV
